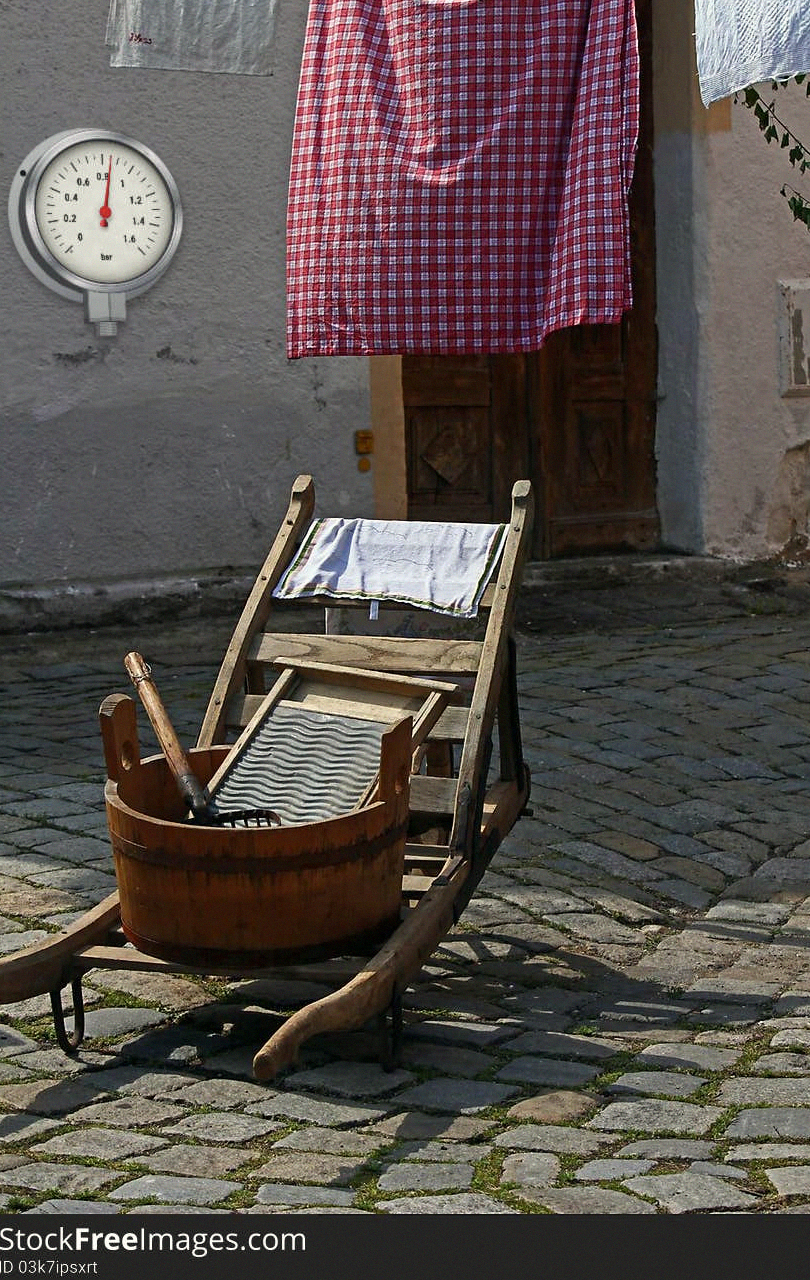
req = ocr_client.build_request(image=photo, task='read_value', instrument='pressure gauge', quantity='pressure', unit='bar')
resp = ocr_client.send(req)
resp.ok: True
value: 0.85 bar
